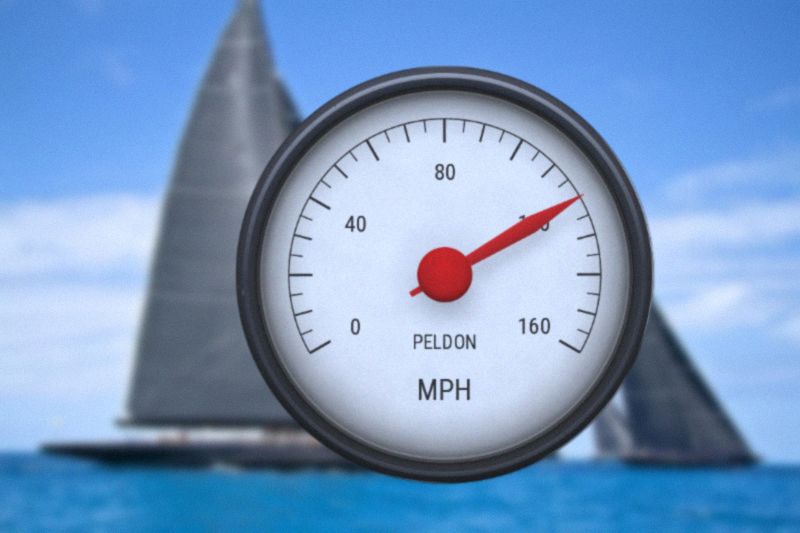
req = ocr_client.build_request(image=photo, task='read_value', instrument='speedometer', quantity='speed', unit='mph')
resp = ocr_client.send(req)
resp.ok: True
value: 120 mph
